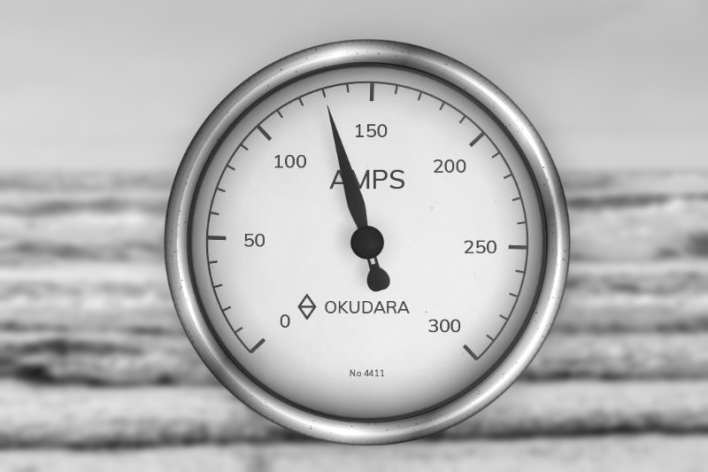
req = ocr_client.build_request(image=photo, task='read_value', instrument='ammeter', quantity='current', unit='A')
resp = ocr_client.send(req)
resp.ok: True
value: 130 A
